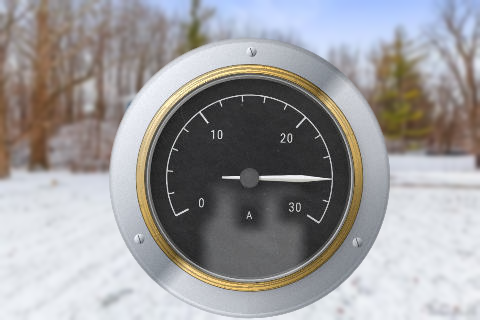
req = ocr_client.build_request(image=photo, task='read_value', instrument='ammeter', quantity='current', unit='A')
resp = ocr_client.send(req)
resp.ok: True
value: 26 A
